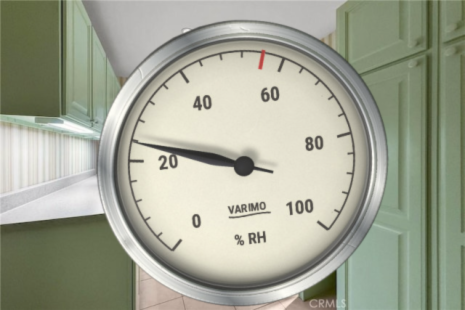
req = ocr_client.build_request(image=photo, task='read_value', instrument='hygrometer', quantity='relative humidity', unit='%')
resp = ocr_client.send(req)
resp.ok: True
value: 24 %
